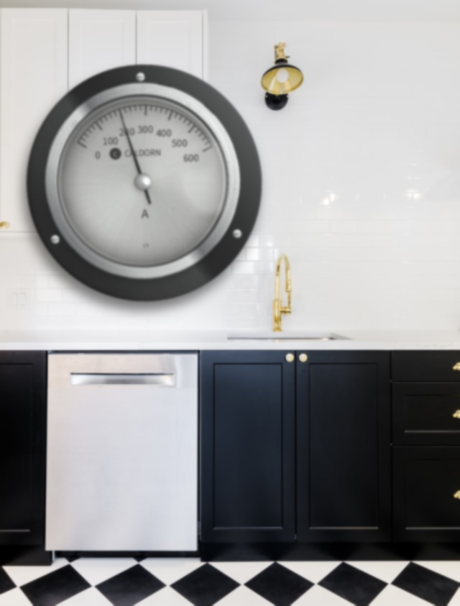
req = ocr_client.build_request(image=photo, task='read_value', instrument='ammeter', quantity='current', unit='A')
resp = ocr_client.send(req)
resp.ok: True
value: 200 A
